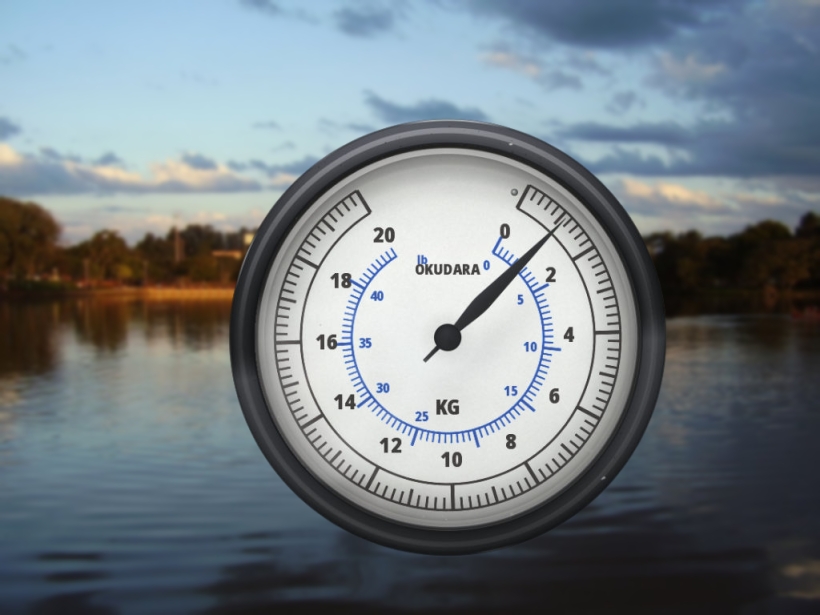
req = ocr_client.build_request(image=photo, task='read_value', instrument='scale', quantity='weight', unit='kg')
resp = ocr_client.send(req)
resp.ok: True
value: 1.1 kg
